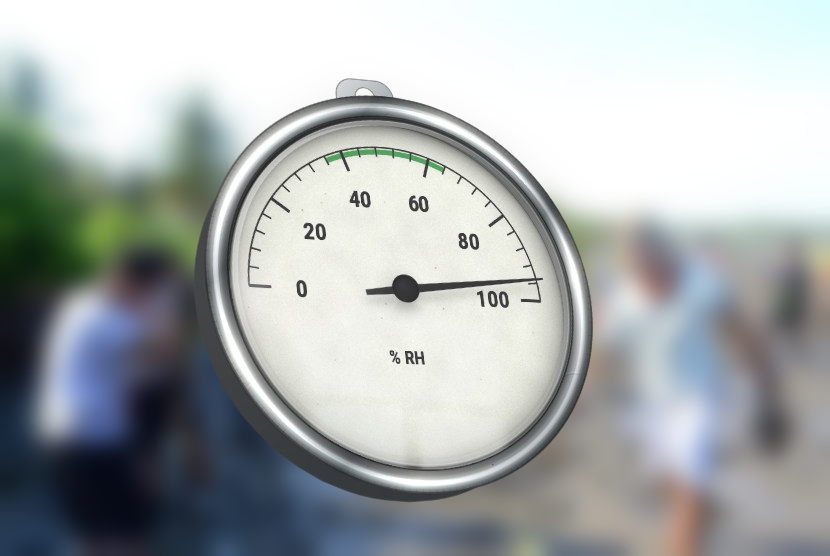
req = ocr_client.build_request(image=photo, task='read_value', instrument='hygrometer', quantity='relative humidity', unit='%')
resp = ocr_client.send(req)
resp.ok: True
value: 96 %
